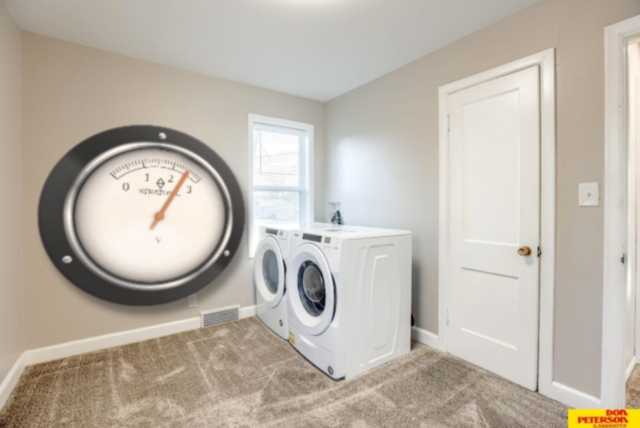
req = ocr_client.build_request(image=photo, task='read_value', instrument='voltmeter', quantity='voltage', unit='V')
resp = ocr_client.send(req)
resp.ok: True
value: 2.5 V
